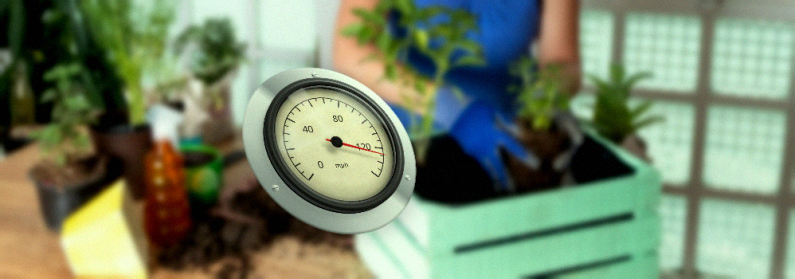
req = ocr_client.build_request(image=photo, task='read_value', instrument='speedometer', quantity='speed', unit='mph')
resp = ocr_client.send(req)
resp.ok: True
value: 125 mph
